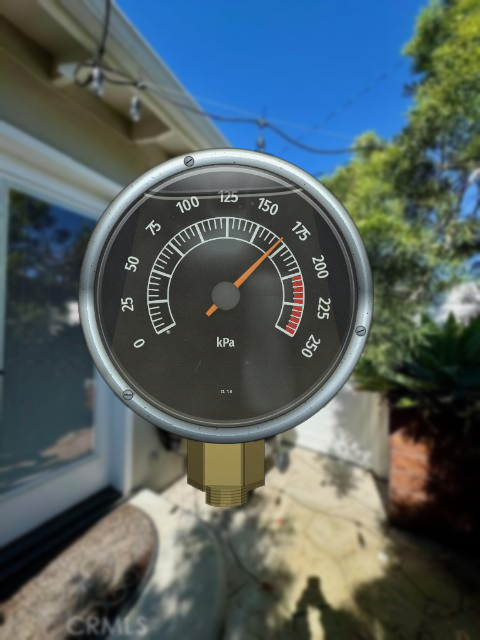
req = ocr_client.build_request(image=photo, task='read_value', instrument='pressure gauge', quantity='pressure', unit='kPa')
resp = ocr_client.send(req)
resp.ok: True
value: 170 kPa
